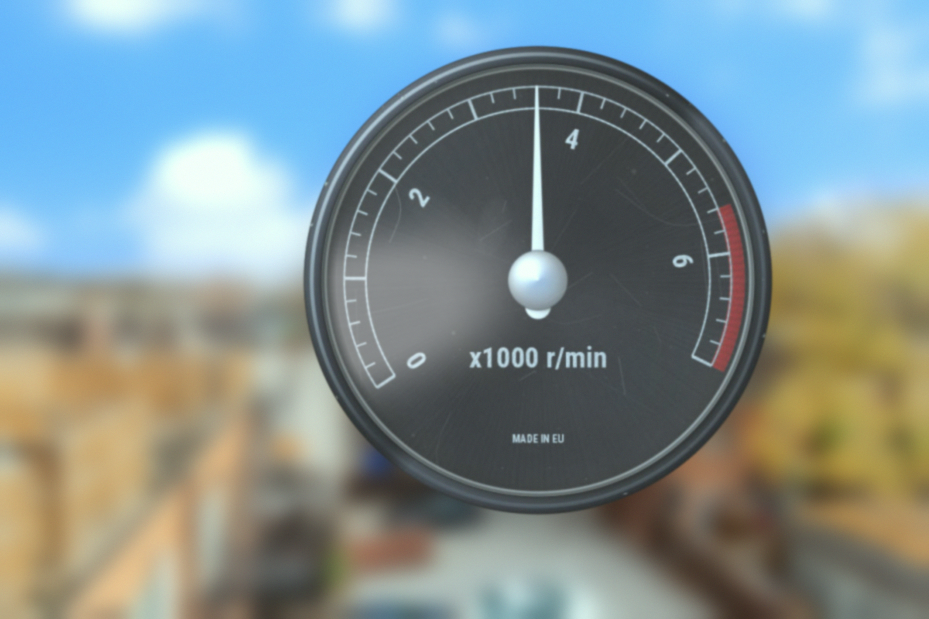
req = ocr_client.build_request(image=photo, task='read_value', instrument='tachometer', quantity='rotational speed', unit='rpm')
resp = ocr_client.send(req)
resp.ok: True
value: 3600 rpm
